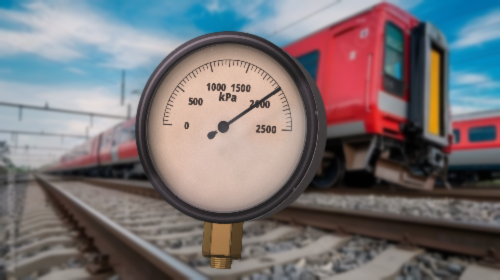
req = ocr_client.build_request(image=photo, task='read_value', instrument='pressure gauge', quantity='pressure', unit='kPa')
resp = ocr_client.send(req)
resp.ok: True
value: 2000 kPa
